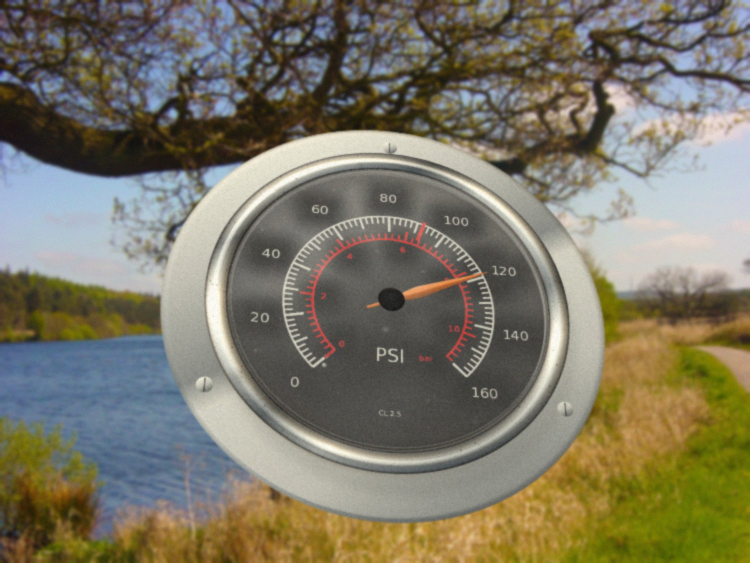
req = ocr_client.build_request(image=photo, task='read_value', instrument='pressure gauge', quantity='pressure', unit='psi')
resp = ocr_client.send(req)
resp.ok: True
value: 120 psi
